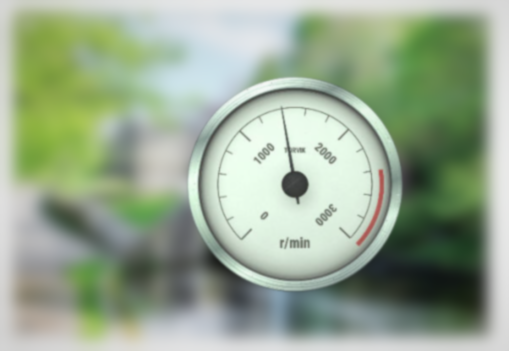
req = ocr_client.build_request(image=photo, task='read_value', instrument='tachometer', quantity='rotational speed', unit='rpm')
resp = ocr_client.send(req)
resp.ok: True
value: 1400 rpm
